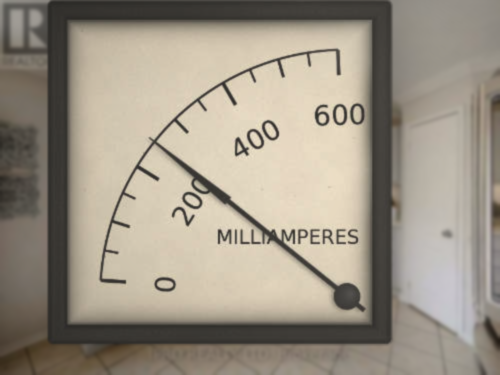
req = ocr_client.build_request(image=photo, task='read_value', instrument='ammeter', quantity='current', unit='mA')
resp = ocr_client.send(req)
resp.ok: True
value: 250 mA
